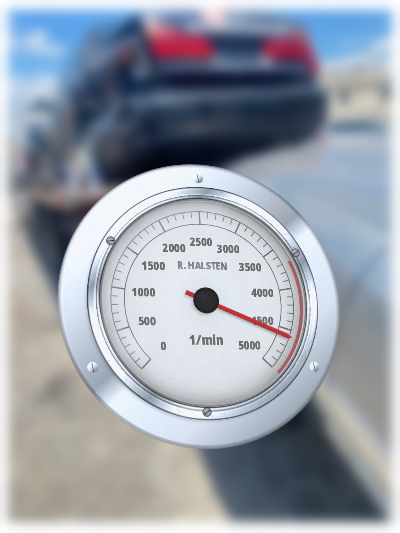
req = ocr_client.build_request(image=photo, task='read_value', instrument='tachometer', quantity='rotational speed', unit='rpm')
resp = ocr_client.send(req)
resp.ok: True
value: 4600 rpm
